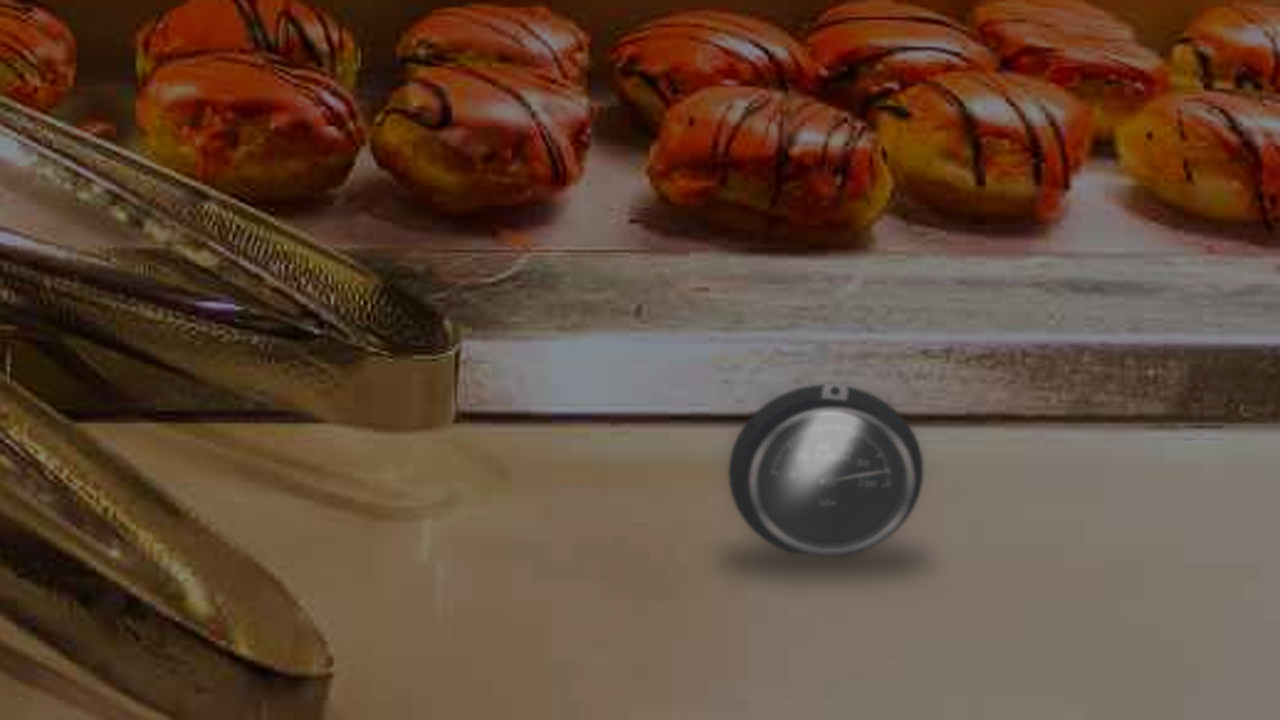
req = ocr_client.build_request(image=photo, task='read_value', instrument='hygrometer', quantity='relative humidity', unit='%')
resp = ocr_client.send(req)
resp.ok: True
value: 90 %
